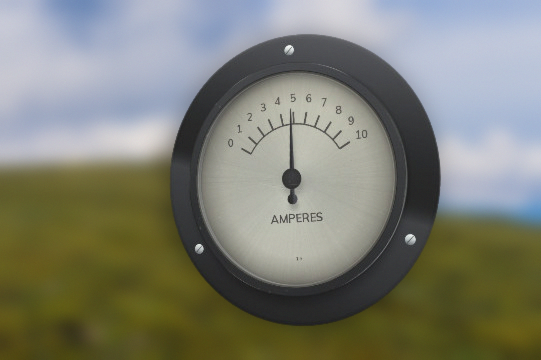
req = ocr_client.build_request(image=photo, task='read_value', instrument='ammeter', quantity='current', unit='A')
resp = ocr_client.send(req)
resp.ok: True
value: 5 A
